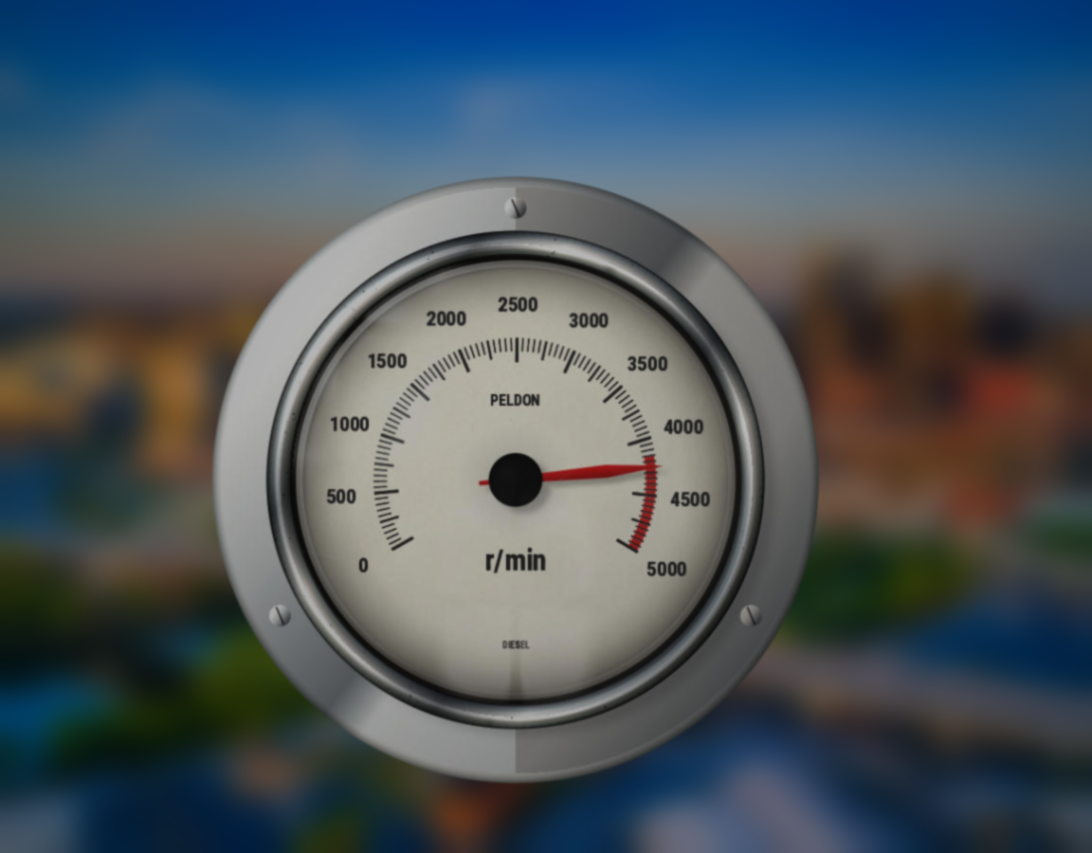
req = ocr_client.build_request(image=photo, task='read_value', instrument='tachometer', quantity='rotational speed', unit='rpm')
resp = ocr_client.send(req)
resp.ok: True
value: 4250 rpm
